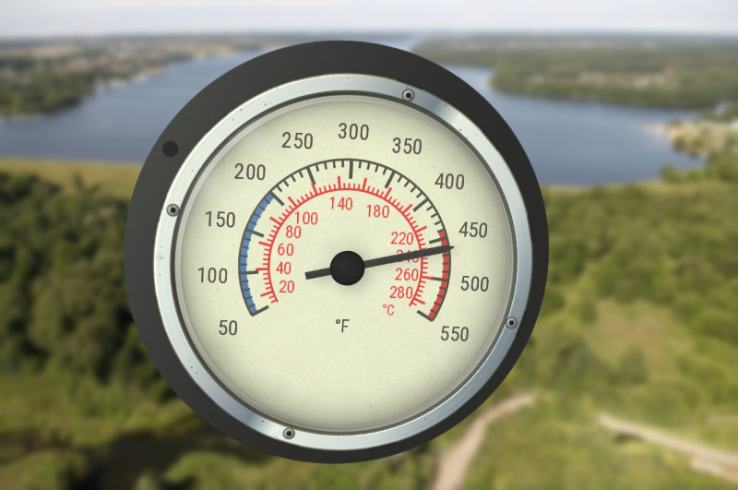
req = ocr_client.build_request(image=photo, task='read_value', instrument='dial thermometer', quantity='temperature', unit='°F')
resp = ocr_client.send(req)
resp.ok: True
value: 460 °F
